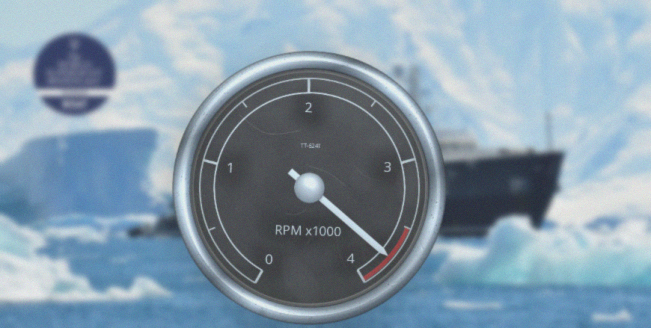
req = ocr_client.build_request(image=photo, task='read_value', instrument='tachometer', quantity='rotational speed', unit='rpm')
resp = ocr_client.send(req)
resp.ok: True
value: 3750 rpm
